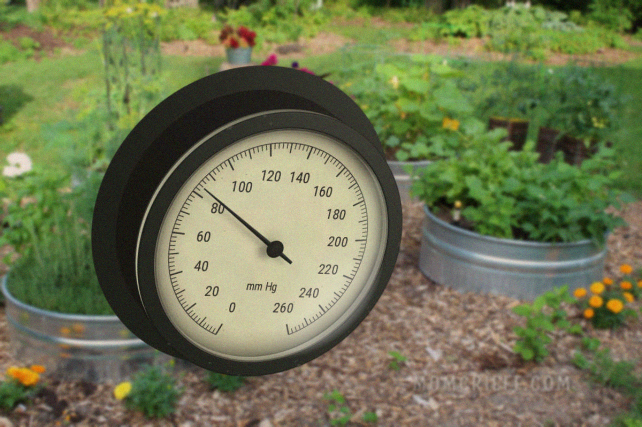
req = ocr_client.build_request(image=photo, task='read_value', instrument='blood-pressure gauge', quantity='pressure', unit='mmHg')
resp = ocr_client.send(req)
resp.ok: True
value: 84 mmHg
